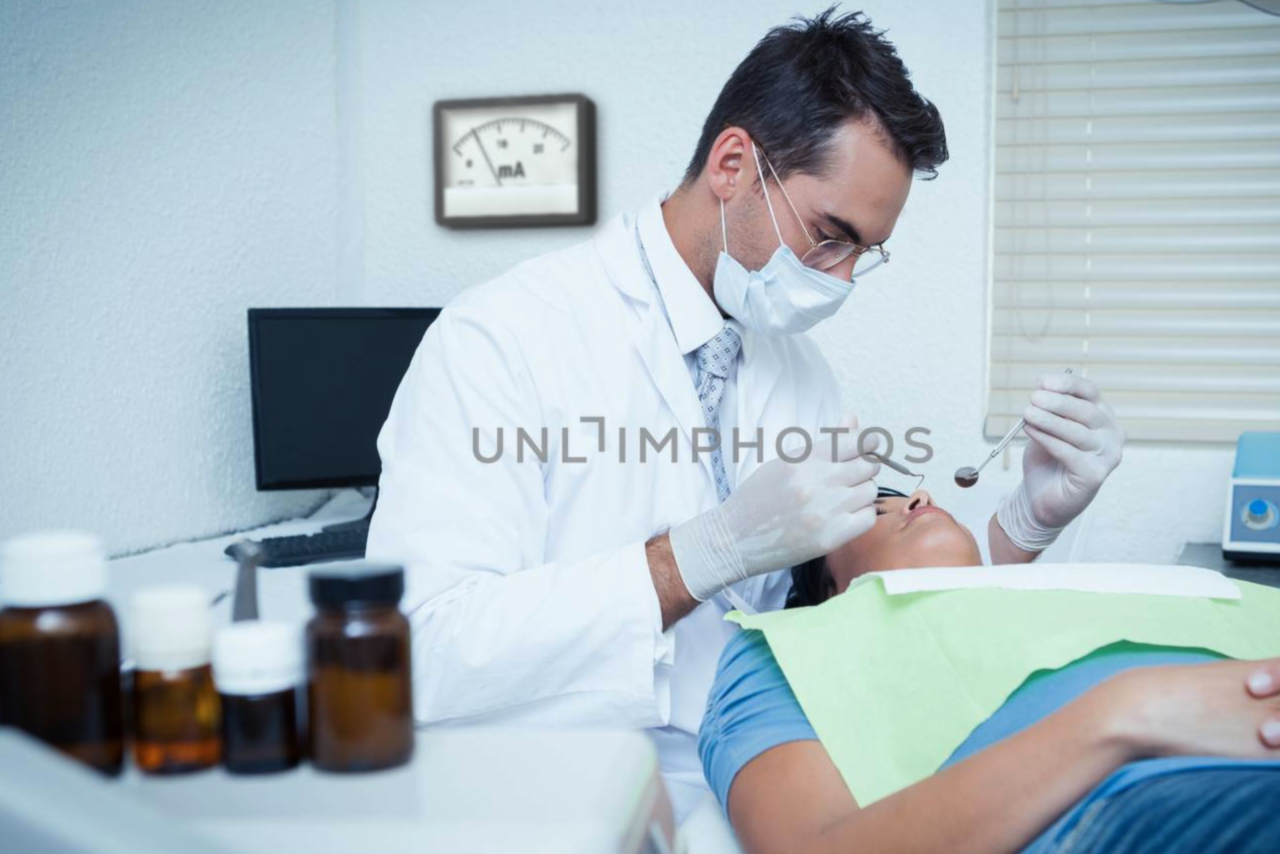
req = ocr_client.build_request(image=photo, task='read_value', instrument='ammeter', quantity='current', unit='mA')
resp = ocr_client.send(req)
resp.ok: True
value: 5 mA
